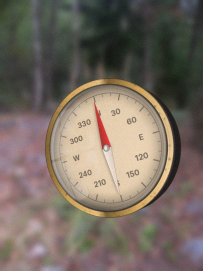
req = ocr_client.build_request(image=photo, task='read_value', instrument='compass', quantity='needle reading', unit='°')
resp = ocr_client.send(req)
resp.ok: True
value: 0 °
